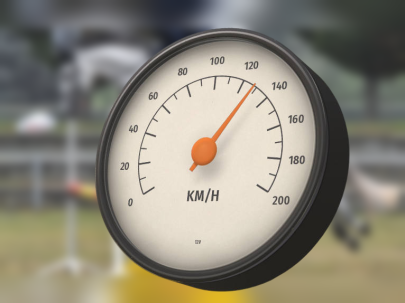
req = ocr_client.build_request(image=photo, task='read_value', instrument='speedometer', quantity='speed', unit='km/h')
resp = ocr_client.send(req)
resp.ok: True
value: 130 km/h
